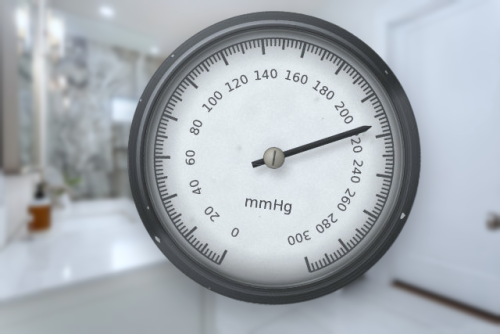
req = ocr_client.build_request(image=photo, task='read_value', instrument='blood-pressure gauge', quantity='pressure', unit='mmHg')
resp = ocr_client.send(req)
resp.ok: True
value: 214 mmHg
